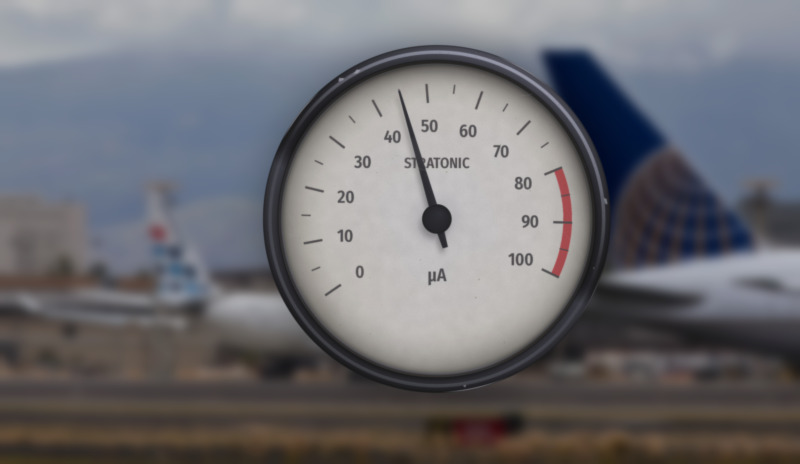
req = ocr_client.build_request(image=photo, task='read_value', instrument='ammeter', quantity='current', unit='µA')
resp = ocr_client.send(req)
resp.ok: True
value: 45 µA
